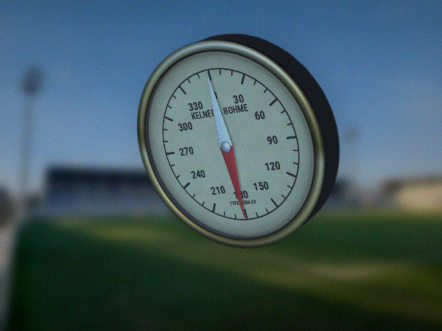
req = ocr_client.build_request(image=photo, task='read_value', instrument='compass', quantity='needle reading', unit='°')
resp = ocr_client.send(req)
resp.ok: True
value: 180 °
